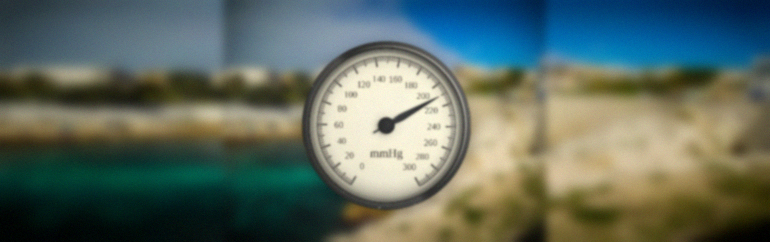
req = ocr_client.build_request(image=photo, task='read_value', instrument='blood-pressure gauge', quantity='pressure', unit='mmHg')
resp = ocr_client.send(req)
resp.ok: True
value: 210 mmHg
